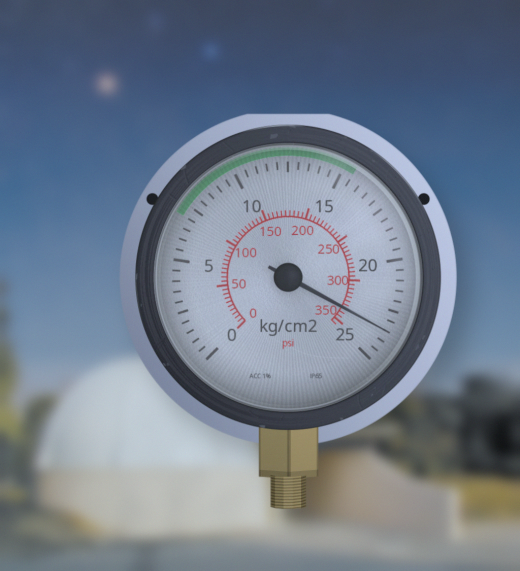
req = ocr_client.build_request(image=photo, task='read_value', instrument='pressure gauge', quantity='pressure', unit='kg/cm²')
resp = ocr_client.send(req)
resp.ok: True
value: 23.5 kg/cm²
